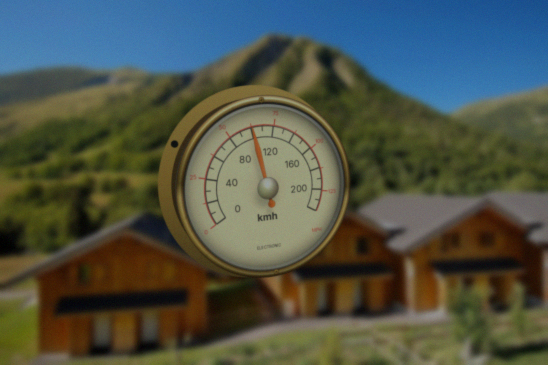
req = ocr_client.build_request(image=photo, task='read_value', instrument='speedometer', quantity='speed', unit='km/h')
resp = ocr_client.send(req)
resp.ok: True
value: 100 km/h
